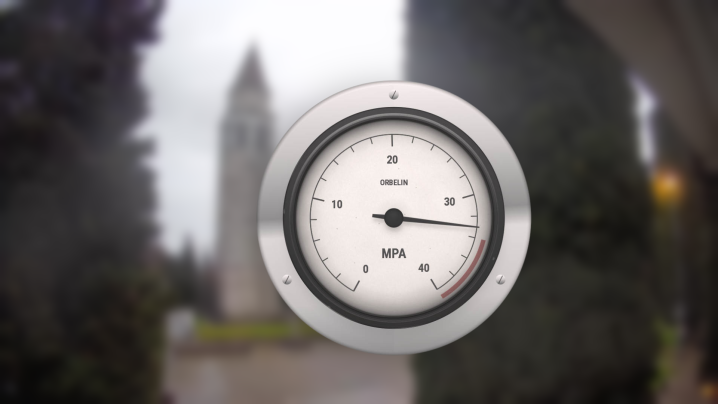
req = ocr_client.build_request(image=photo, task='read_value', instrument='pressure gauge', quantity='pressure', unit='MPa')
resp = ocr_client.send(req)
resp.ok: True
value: 33 MPa
